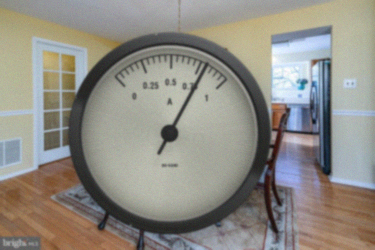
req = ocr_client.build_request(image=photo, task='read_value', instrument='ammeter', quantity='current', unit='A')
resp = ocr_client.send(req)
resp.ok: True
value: 0.8 A
